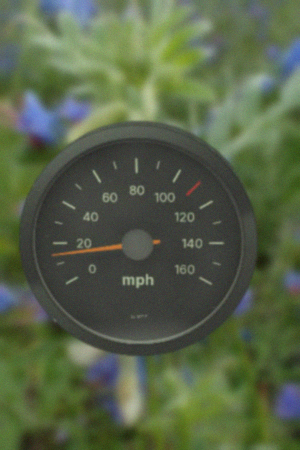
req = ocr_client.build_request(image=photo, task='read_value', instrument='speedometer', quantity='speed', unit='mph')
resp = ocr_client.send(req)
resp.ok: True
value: 15 mph
